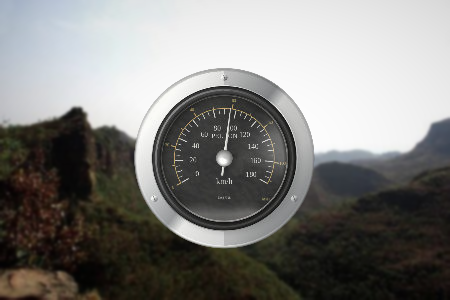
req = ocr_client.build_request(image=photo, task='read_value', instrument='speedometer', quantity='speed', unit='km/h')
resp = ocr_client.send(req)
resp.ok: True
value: 95 km/h
